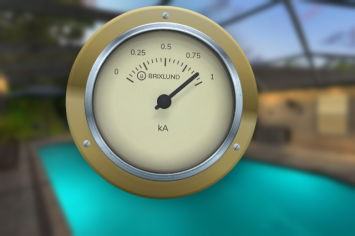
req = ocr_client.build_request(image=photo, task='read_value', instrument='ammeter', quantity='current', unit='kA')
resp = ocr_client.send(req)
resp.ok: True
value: 0.9 kA
